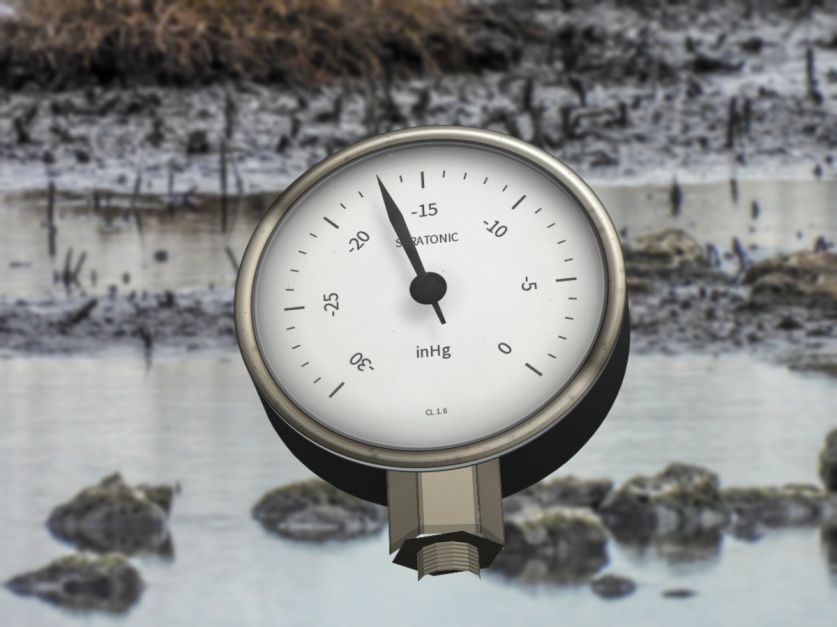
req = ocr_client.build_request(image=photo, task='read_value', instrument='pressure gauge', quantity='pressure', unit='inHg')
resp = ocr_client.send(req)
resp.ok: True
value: -17 inHg
